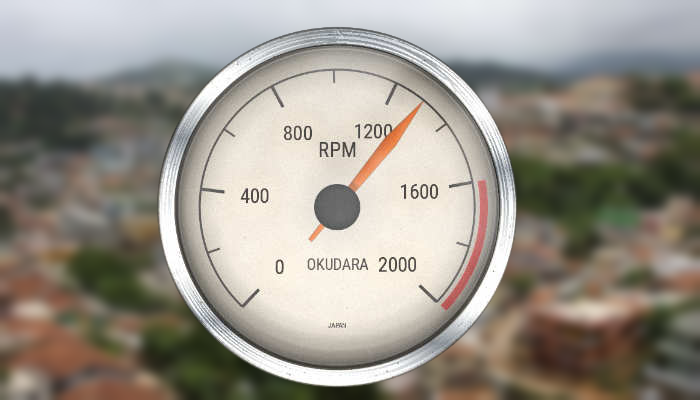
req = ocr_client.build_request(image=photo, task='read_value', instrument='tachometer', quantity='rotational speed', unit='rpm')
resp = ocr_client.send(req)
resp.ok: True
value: 1300 rpm
